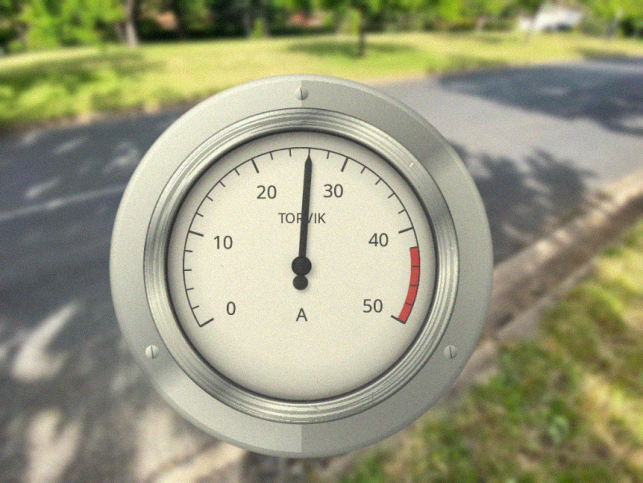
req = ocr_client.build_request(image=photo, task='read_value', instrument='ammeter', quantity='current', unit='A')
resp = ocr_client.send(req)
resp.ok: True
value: 26 A
